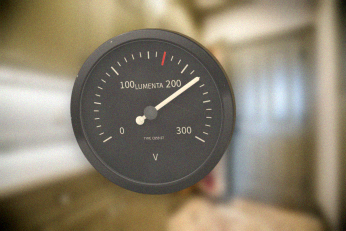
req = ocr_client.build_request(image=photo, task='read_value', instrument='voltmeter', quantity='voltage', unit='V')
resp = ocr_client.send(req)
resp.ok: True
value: 220 V
